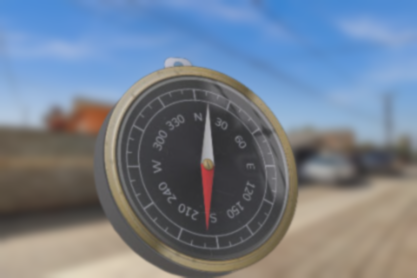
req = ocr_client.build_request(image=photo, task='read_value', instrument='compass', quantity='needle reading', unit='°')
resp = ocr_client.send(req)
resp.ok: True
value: 190 °
